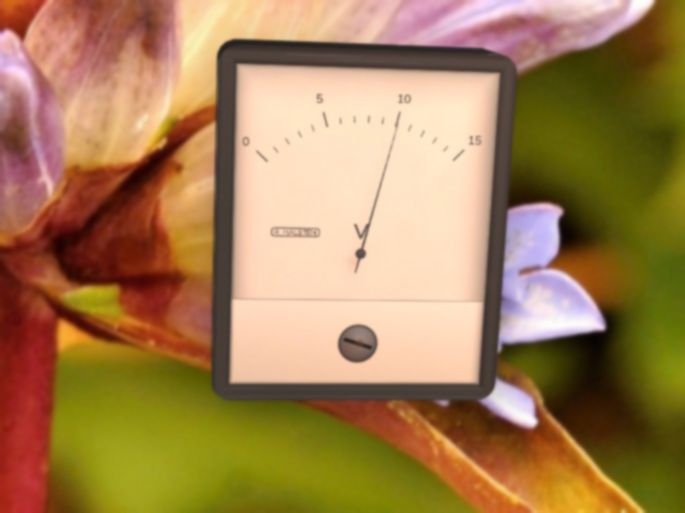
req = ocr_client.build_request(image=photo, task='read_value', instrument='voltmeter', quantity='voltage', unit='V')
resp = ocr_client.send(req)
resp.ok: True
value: 10 V
